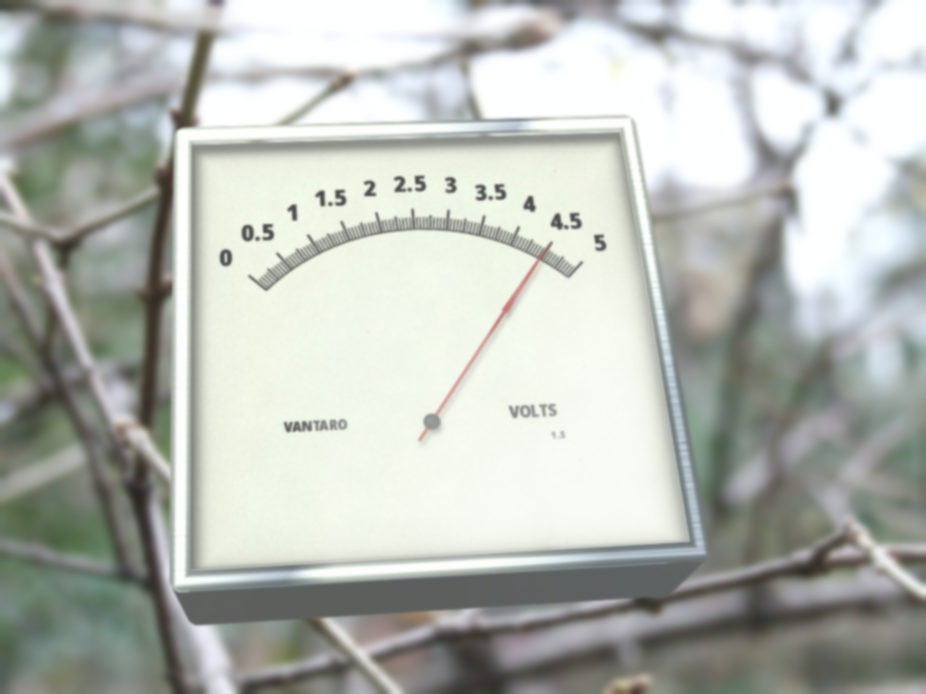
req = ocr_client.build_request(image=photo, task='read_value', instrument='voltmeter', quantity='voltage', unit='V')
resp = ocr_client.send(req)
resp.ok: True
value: 4.5 V
